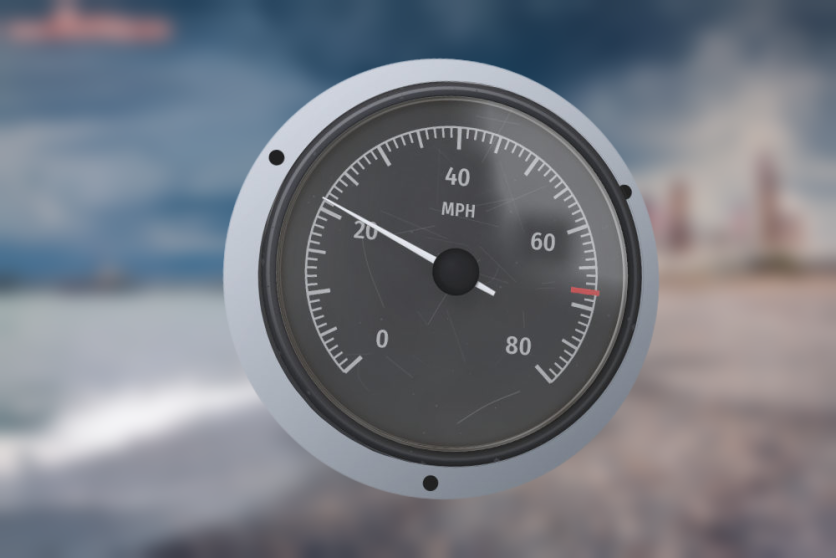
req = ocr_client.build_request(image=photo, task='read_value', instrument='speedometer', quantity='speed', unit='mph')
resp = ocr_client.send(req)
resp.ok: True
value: 21 mph
